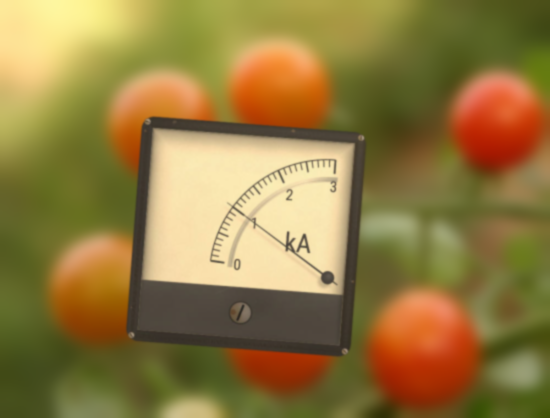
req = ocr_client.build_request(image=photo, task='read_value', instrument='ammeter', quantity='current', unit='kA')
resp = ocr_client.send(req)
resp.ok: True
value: 1 kA
